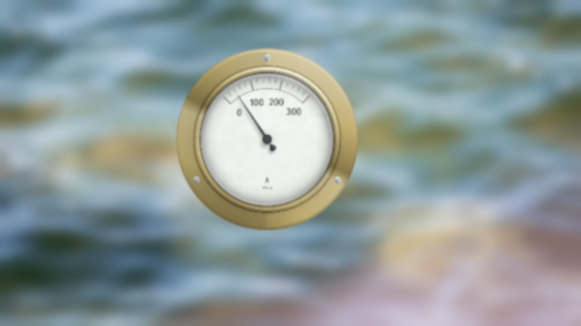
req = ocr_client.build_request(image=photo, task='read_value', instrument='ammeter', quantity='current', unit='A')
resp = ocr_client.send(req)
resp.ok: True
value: 40 A
